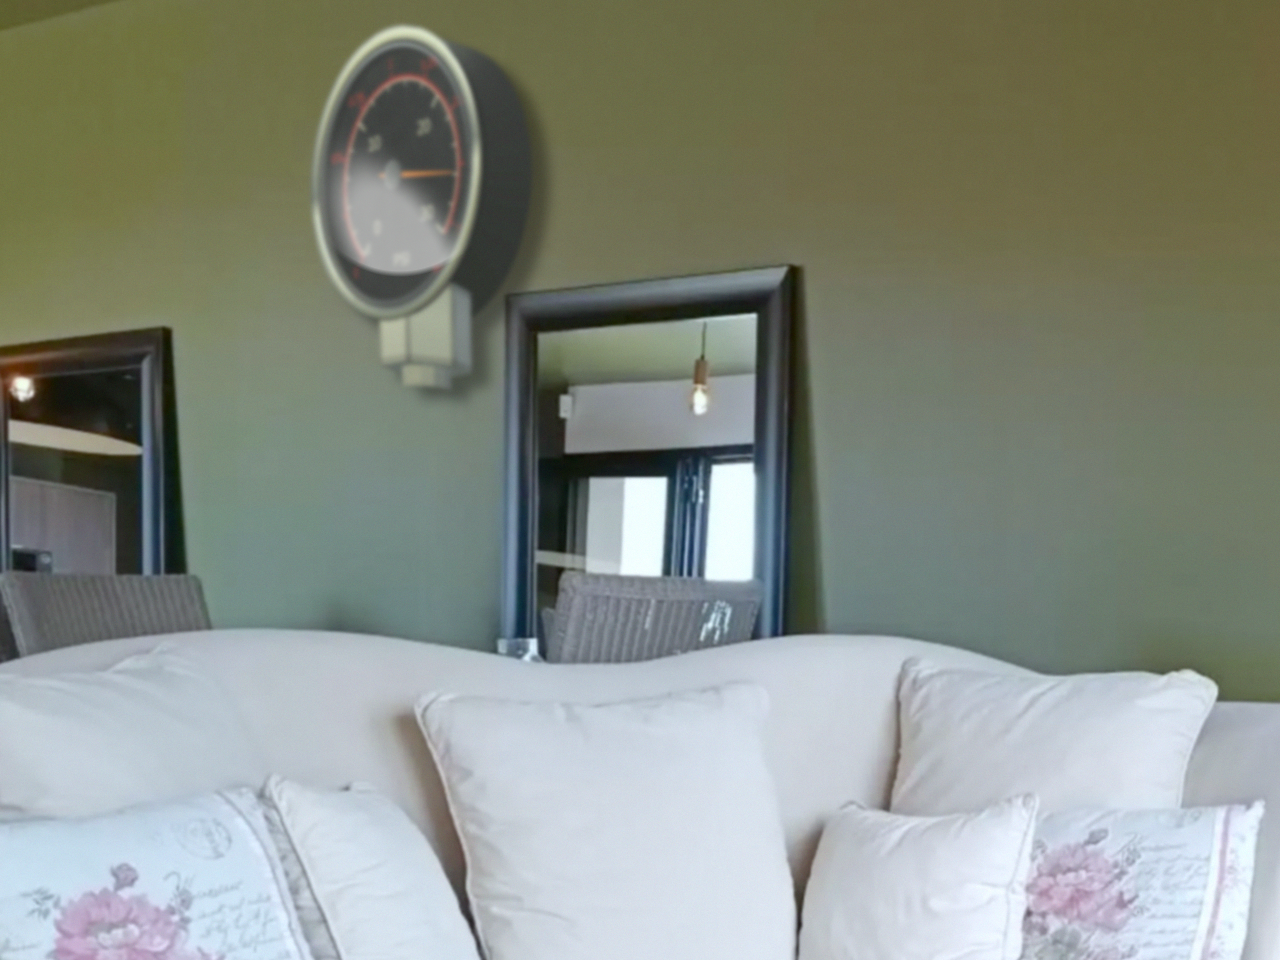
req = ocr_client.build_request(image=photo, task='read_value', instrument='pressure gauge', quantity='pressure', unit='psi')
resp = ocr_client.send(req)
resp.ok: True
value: 26 psi
